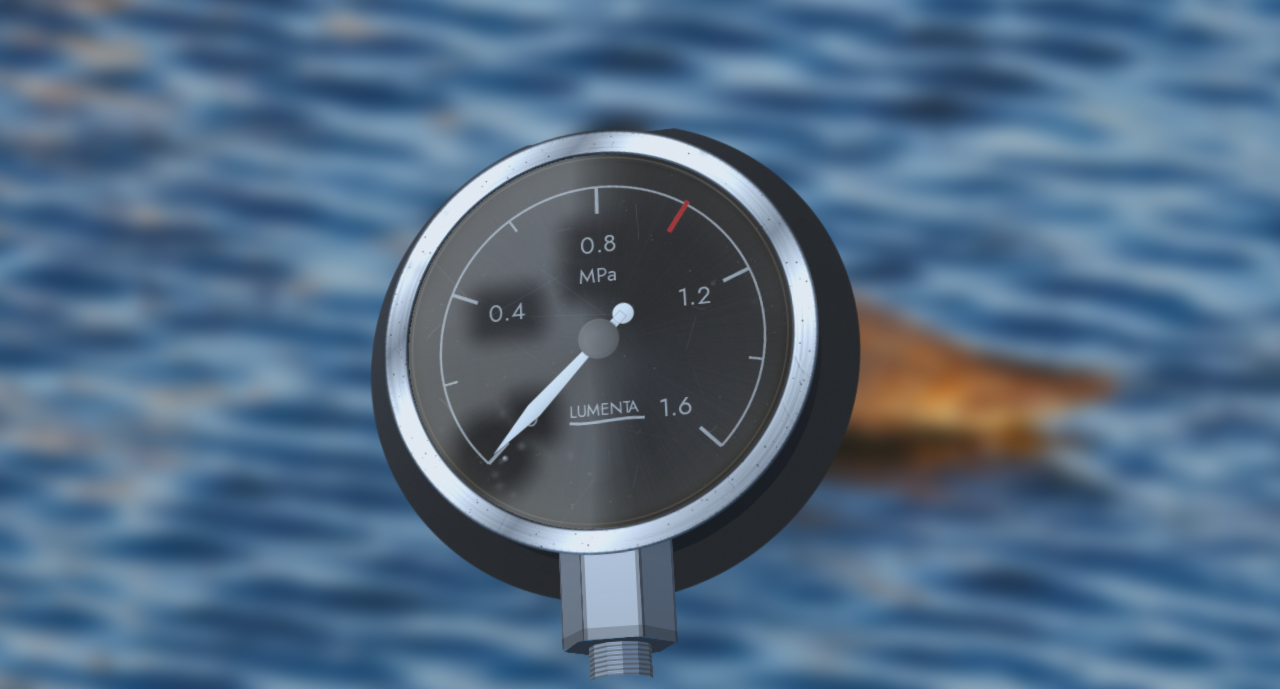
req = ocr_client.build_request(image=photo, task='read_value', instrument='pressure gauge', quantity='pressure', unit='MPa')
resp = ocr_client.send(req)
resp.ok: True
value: 0 MPa
